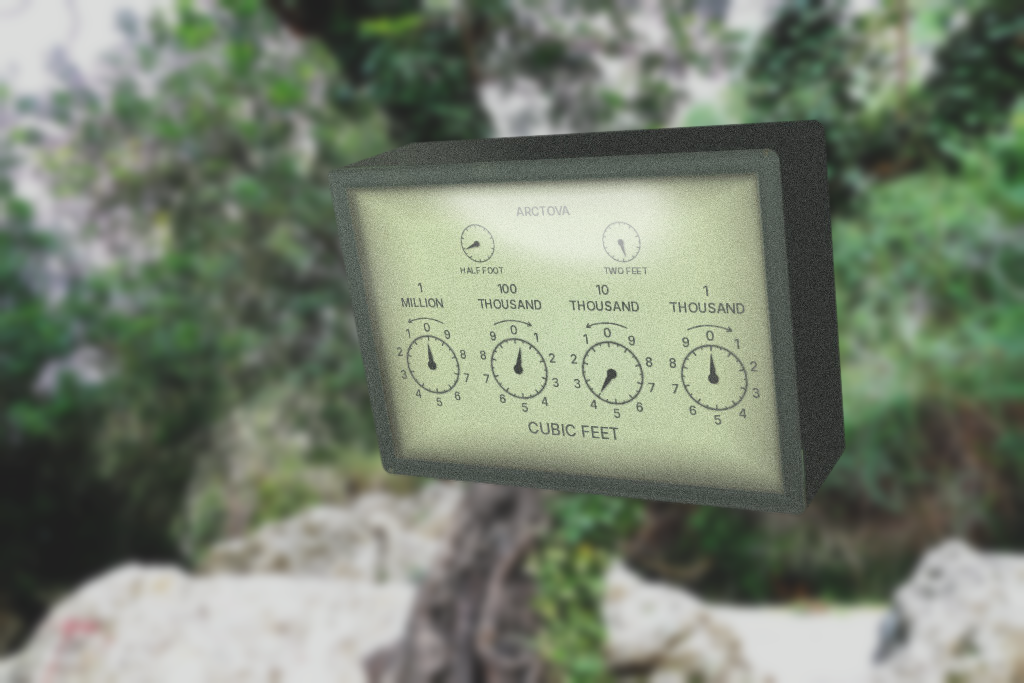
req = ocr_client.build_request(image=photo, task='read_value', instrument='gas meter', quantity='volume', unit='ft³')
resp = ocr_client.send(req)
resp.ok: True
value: 4000 ft³
